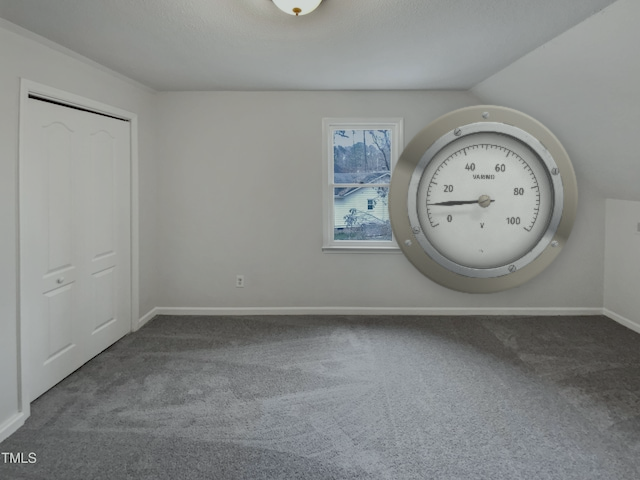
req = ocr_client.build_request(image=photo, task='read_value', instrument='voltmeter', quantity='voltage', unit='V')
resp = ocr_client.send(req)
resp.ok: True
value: 10 V
